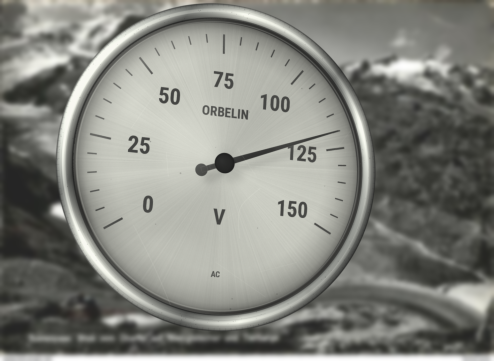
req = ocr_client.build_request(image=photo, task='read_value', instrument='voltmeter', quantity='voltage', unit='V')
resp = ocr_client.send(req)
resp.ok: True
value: 120 V
